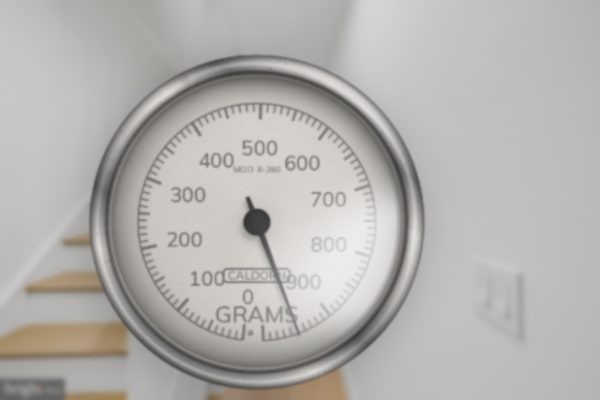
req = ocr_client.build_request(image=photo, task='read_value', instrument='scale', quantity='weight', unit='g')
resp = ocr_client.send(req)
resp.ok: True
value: 950 g
